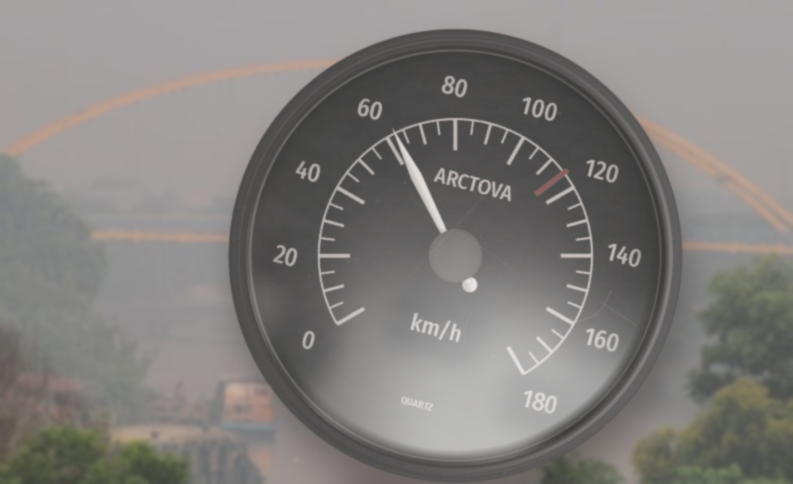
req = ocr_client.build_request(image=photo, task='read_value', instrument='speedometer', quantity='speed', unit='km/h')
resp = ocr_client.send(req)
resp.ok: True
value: 62.5 km/h
